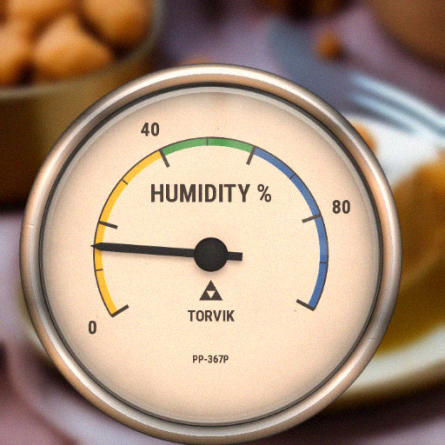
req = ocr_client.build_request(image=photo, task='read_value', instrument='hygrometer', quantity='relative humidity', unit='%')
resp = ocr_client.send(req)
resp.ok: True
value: 15 %
